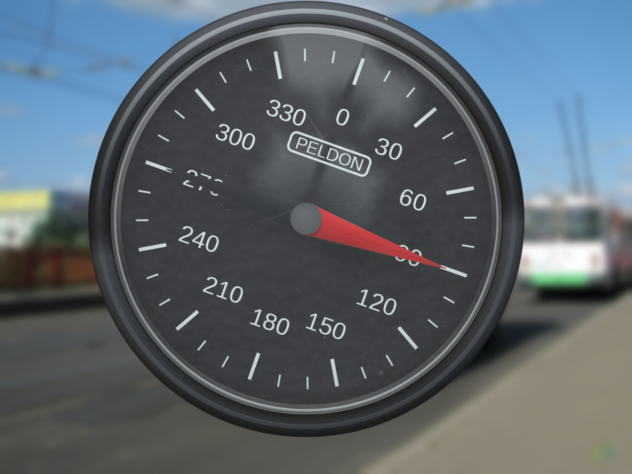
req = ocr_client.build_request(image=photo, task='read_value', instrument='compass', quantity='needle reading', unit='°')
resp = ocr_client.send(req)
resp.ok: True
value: 90 °
